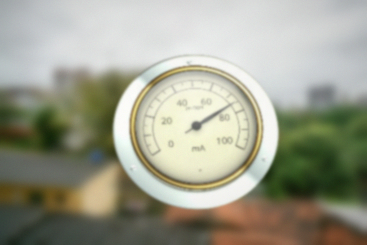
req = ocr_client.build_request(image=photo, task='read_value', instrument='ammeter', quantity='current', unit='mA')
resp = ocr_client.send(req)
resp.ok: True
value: 75 mA
